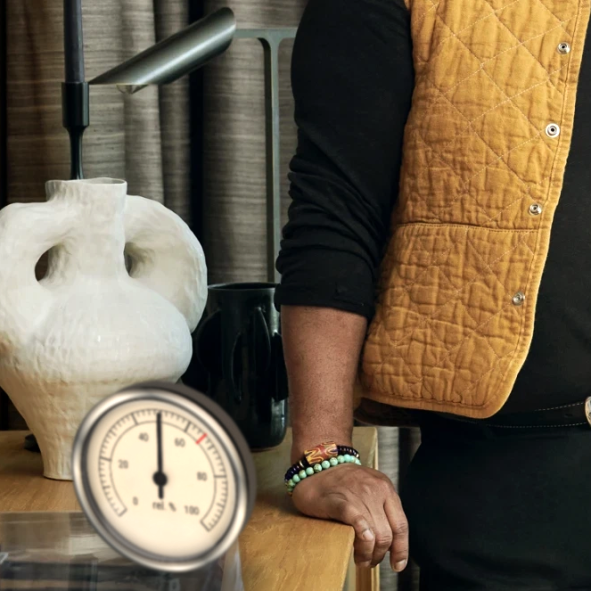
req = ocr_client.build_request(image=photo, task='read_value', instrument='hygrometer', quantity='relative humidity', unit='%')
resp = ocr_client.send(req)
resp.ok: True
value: 50 %
